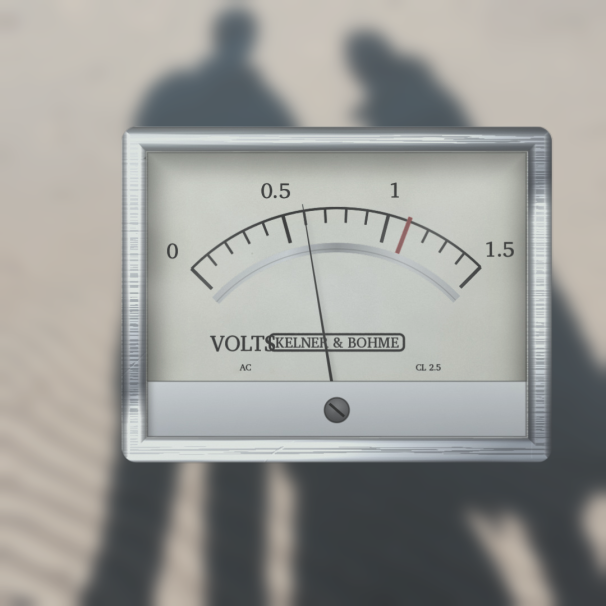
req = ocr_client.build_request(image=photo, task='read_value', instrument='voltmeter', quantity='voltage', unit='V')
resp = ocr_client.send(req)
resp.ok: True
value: 0.6 V
